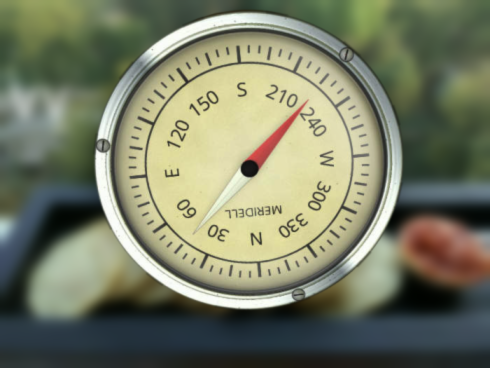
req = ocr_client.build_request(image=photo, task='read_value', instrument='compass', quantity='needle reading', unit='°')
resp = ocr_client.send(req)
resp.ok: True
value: 225 °
